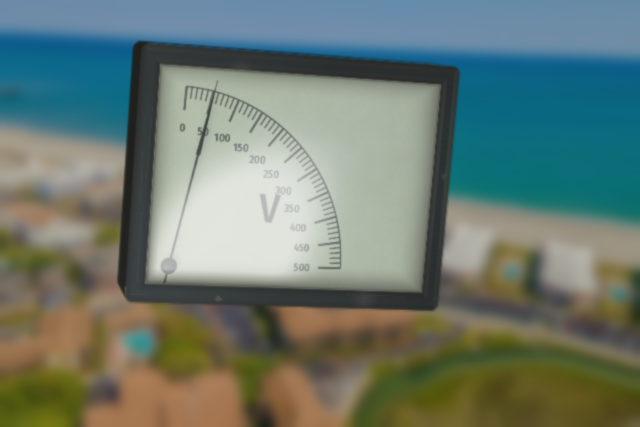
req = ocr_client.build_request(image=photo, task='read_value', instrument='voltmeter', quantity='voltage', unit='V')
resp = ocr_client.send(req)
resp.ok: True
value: 50 V
